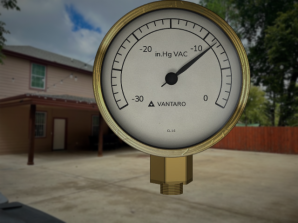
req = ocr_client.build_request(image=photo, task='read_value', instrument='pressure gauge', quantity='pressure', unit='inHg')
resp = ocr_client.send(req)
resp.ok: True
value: -8.5 inHg
